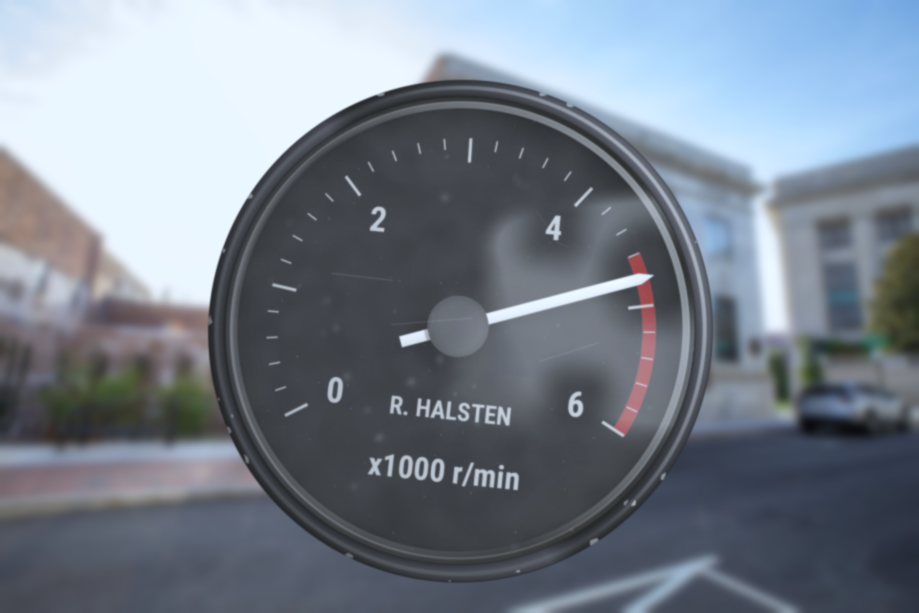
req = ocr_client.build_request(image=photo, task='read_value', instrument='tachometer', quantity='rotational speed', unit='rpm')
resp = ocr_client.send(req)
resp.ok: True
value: 4800 rpm
